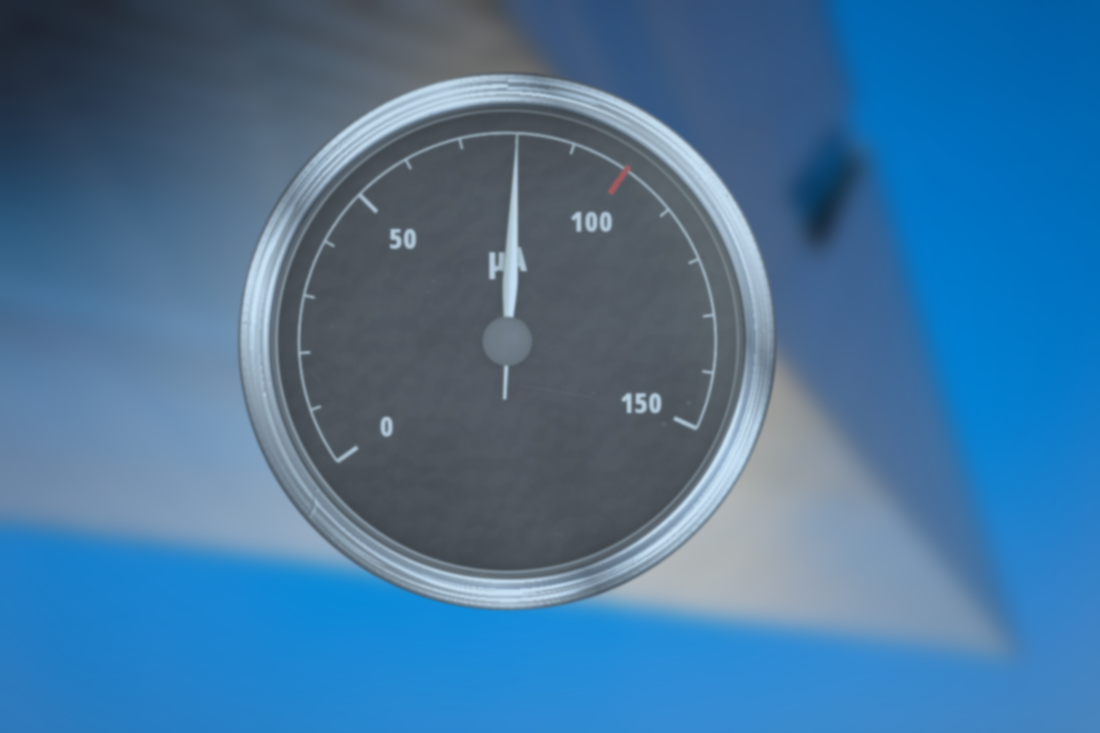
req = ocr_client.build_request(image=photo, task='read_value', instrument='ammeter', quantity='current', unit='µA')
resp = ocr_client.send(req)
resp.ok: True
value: 80 µA
